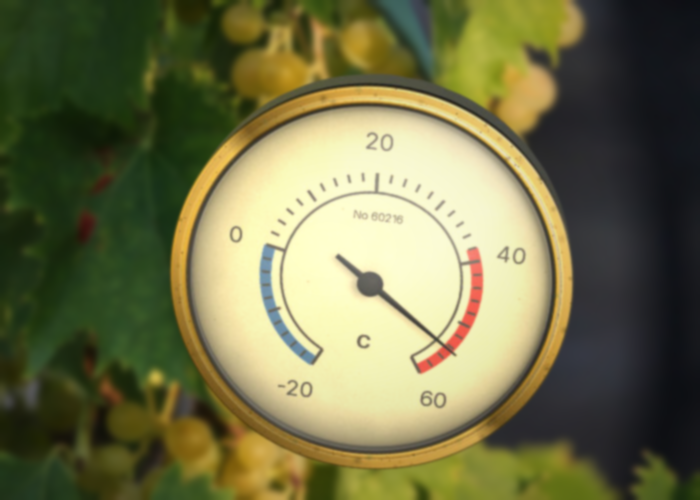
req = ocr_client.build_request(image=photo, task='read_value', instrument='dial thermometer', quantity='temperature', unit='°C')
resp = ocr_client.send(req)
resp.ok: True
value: 54 °C
